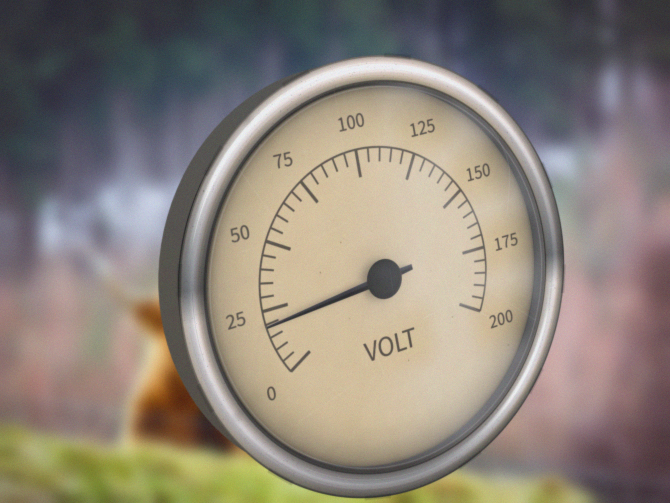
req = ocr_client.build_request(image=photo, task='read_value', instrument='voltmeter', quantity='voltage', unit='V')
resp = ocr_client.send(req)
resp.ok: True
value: 20 V
